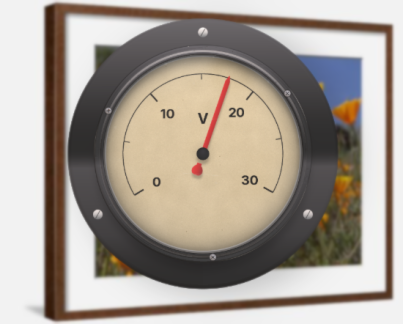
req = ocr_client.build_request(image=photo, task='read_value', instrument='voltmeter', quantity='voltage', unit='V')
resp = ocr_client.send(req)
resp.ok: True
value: 17.5 V
